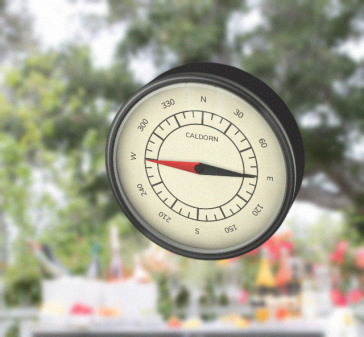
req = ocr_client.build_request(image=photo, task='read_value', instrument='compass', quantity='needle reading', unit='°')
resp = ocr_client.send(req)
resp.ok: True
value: 270 °
